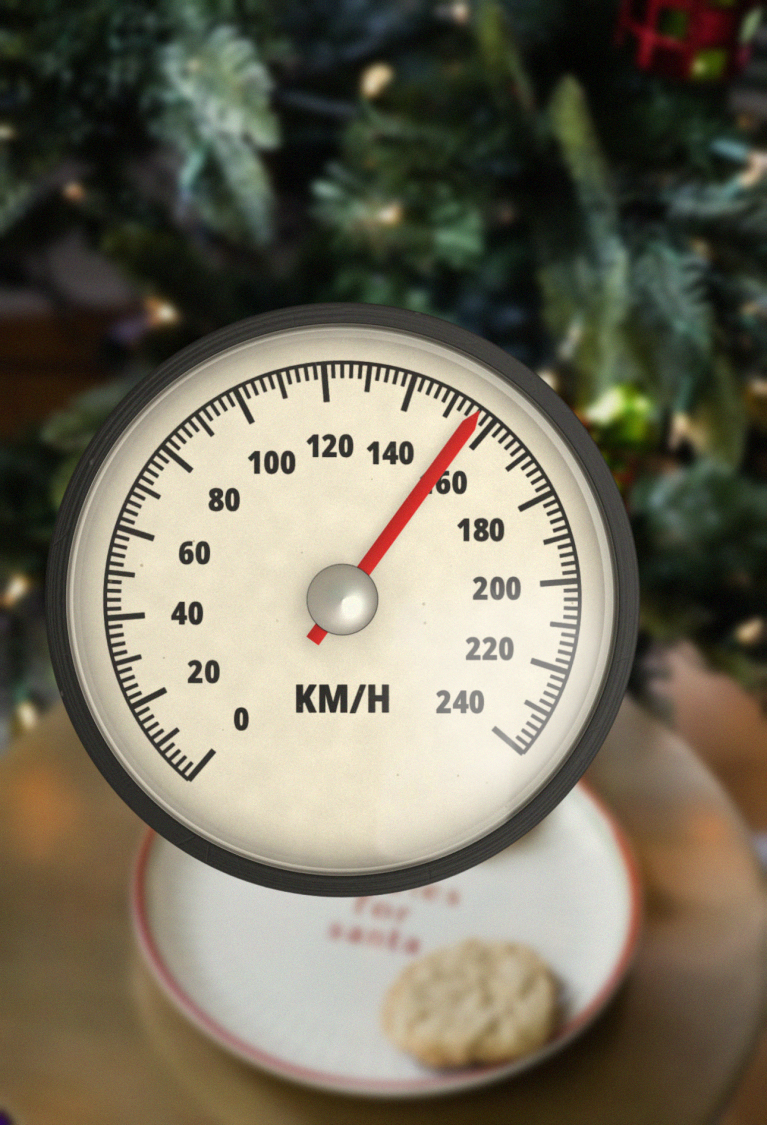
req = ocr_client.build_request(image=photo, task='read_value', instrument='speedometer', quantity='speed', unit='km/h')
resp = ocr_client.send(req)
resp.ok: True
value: 156 km/h
